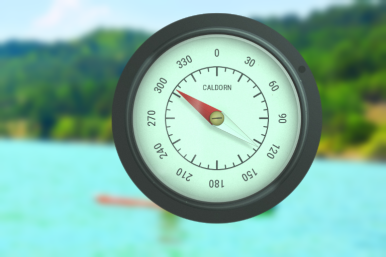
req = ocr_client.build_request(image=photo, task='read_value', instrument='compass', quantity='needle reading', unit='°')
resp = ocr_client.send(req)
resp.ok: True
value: 305 °
